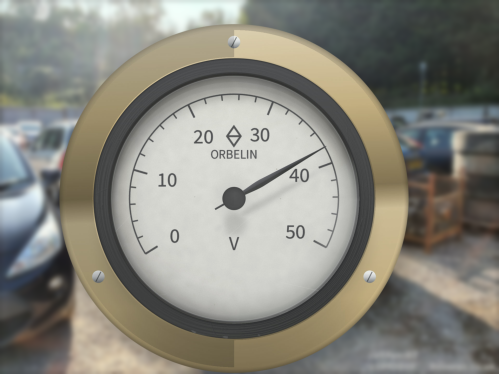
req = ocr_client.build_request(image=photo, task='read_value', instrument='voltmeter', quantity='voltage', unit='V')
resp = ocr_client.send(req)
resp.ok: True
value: 38 V
